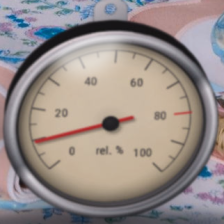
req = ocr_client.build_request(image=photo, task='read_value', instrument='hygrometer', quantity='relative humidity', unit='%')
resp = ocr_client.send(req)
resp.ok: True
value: 10 %
